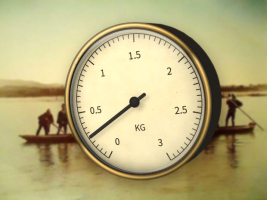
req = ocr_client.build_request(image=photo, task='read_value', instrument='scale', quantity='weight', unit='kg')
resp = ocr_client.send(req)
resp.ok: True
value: 0.25 kg
